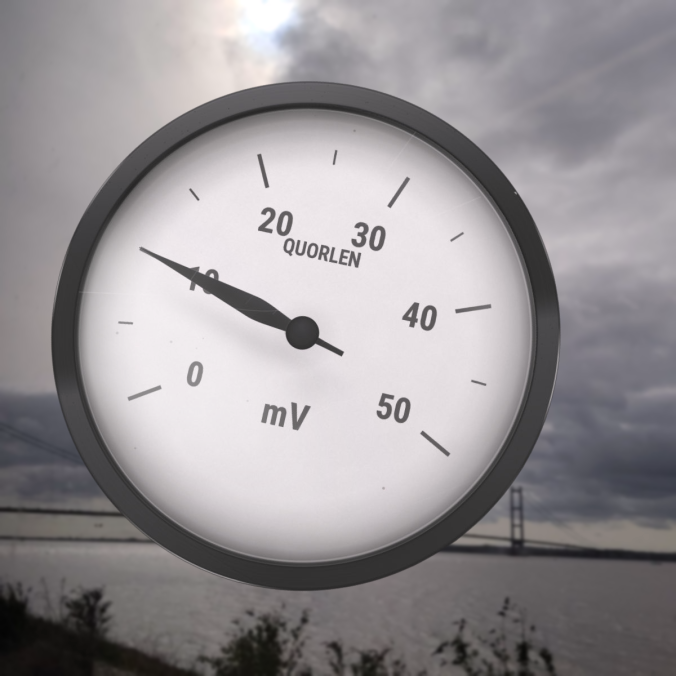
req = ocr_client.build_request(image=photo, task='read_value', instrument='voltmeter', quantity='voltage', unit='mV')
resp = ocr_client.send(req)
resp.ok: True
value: 10 mV
